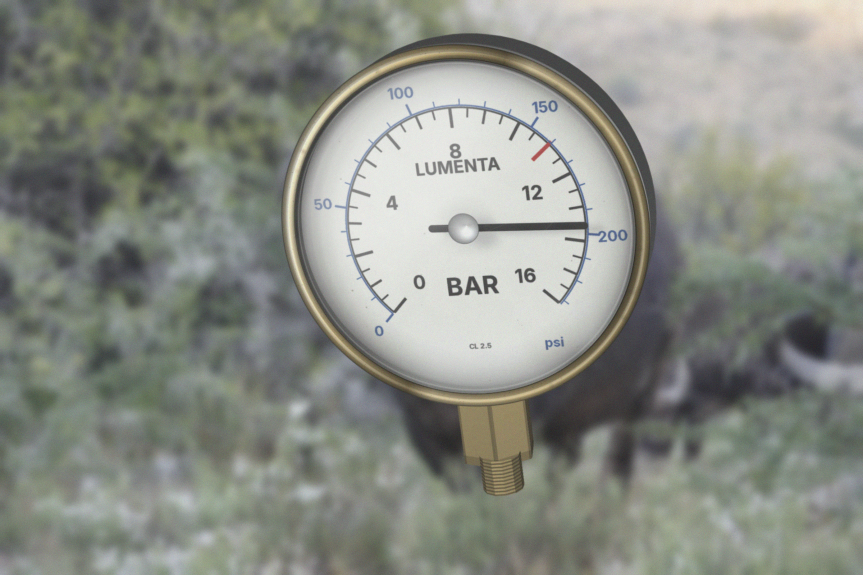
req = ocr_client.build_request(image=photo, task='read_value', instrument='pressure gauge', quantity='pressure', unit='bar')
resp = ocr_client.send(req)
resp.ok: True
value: 13.5 bar
